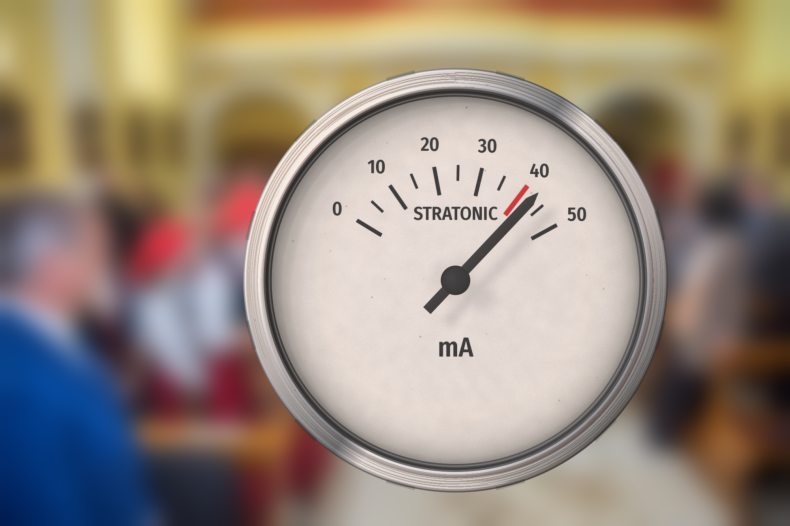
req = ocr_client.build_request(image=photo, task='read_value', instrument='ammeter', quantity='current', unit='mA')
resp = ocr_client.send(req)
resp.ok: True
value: 42.5 mA
